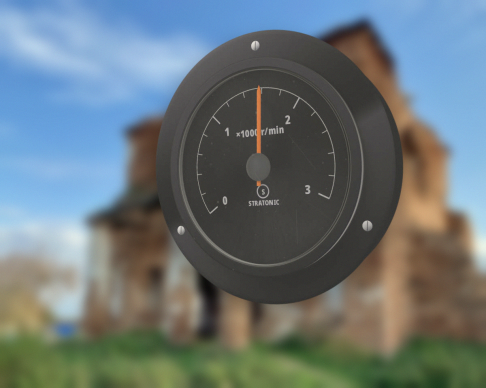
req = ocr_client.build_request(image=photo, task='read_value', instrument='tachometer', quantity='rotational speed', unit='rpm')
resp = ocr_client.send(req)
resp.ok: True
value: 1600 rpm
